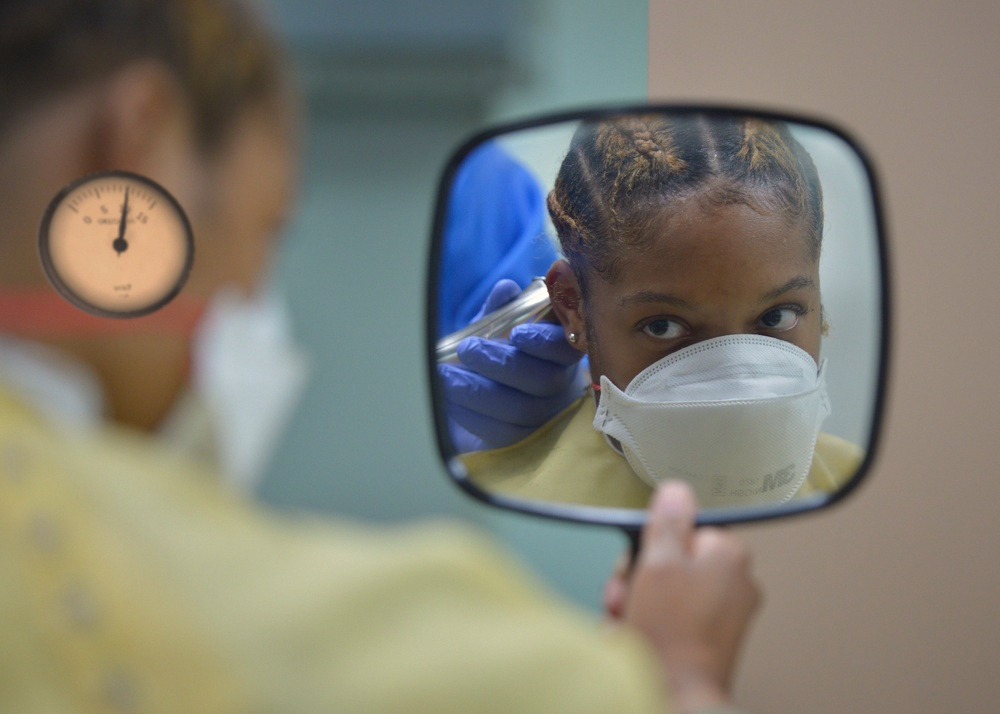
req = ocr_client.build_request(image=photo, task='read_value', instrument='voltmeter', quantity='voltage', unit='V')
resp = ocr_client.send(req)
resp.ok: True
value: 10 V
